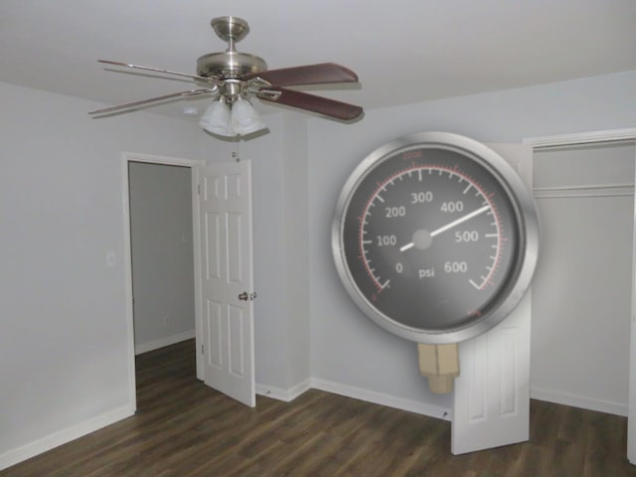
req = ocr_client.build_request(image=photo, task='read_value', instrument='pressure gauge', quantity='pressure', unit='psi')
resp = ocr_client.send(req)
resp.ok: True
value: 450 psi
